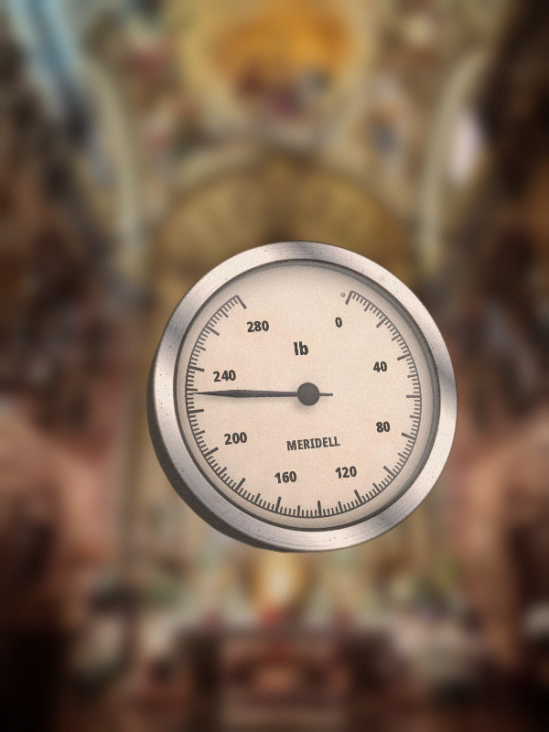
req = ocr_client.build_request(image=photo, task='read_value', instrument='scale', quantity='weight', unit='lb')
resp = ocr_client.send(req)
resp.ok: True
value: 228 lb
